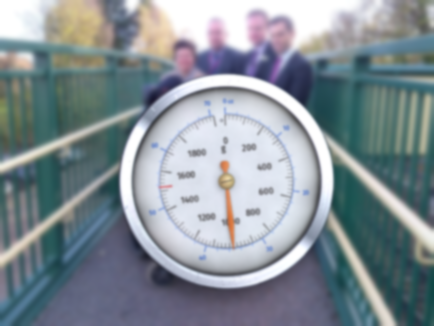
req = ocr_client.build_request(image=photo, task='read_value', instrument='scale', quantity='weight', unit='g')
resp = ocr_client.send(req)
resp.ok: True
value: 1000 g
